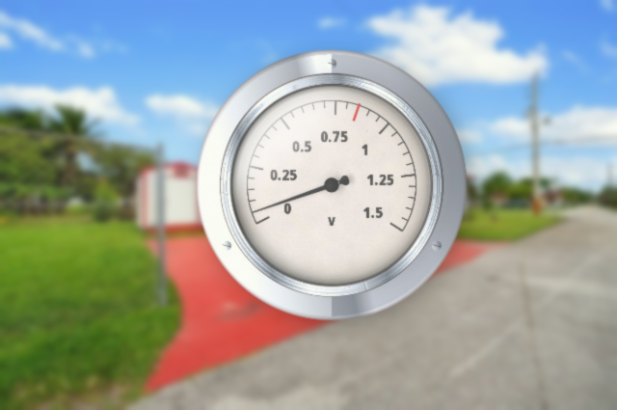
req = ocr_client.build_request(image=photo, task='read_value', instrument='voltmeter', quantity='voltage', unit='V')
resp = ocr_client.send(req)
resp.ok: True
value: 0.05 V
